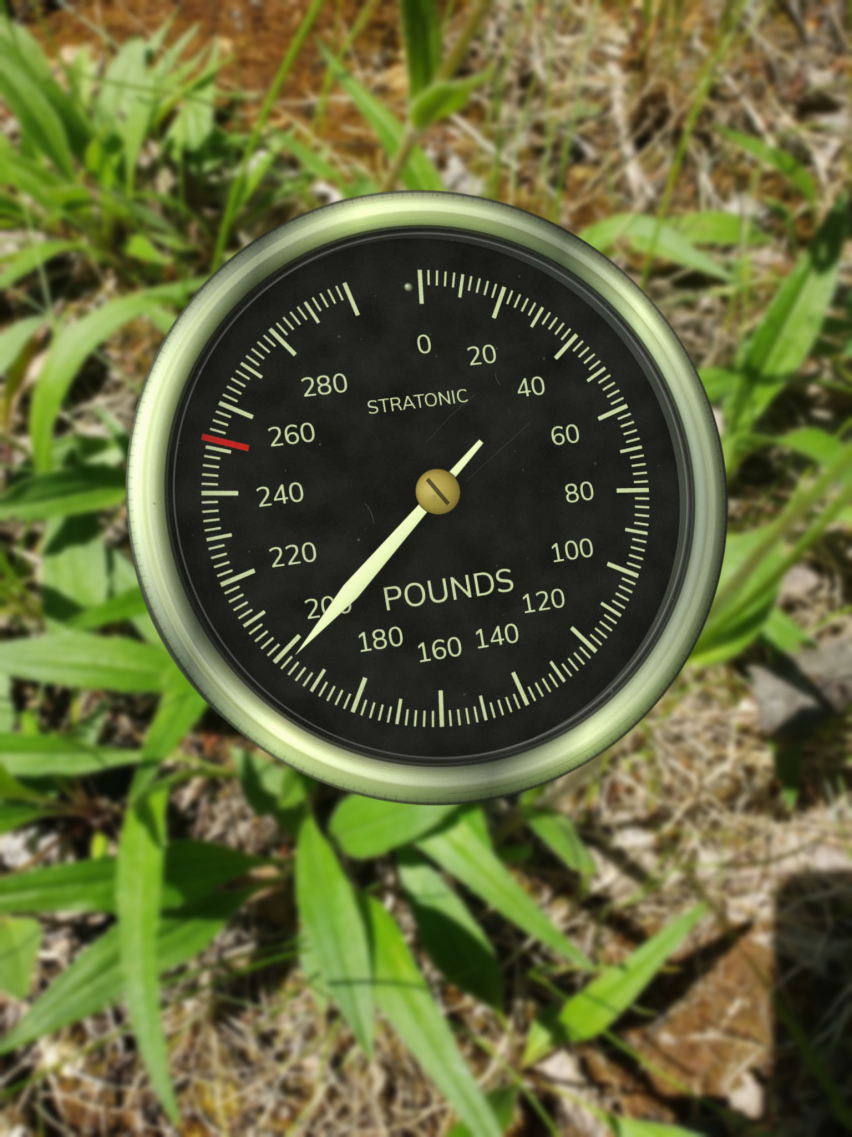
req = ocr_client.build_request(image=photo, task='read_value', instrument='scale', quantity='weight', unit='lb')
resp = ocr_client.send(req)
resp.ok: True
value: 198 lb
